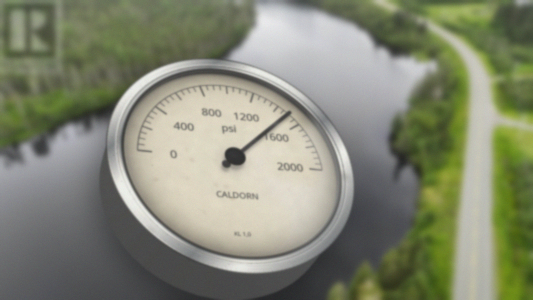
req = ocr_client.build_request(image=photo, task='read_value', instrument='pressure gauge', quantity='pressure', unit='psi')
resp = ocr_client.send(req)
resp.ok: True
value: 1500 psi
